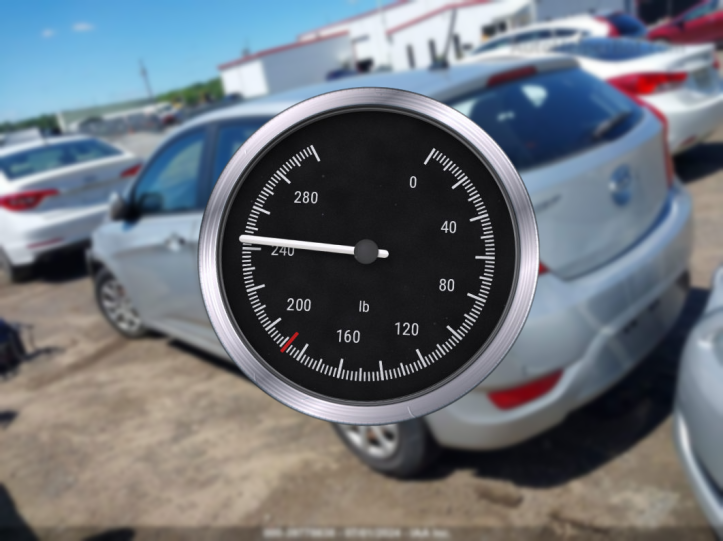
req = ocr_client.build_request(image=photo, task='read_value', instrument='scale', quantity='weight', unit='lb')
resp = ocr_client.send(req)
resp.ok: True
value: 244 lb
